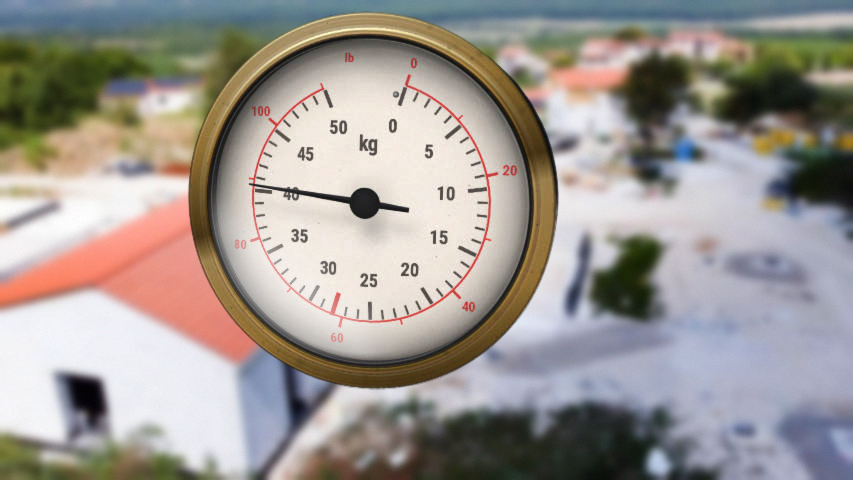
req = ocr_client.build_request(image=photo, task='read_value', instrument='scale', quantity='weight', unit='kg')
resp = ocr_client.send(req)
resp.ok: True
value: 40.5 kg
